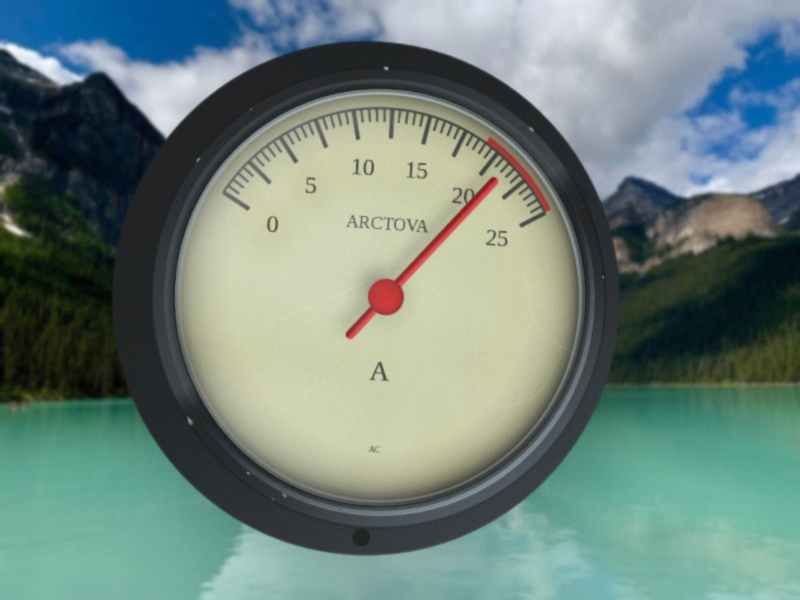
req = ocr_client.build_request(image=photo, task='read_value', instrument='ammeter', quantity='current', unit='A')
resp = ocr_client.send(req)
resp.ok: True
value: 21 A
